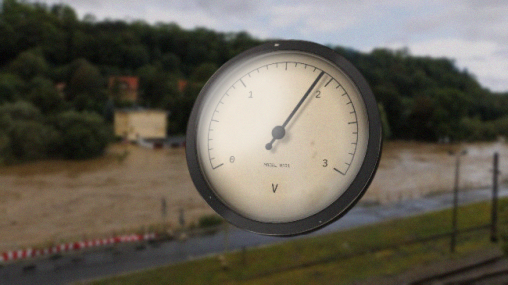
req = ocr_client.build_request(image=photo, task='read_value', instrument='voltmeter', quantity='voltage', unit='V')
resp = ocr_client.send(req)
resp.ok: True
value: 1.9 V
